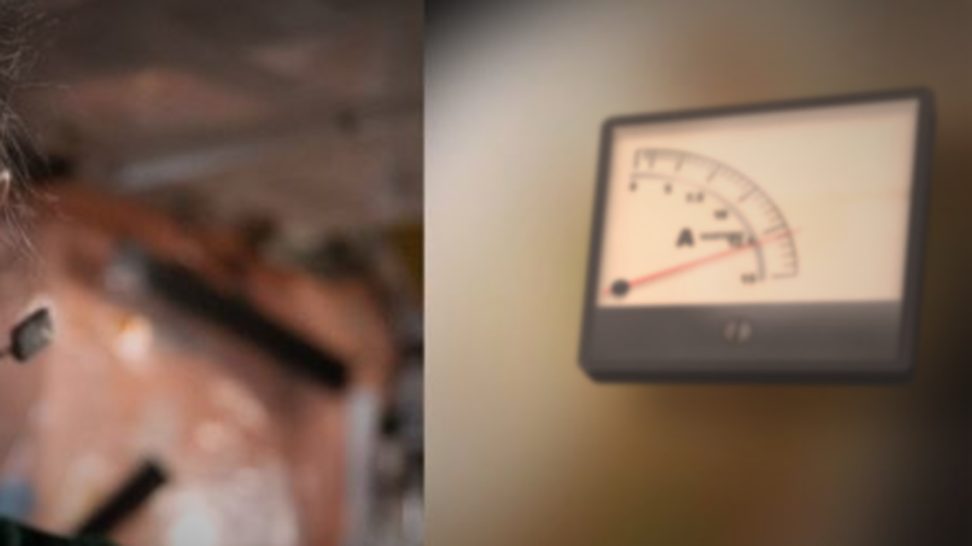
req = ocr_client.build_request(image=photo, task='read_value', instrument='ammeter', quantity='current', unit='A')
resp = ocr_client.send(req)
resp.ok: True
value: 13 A
